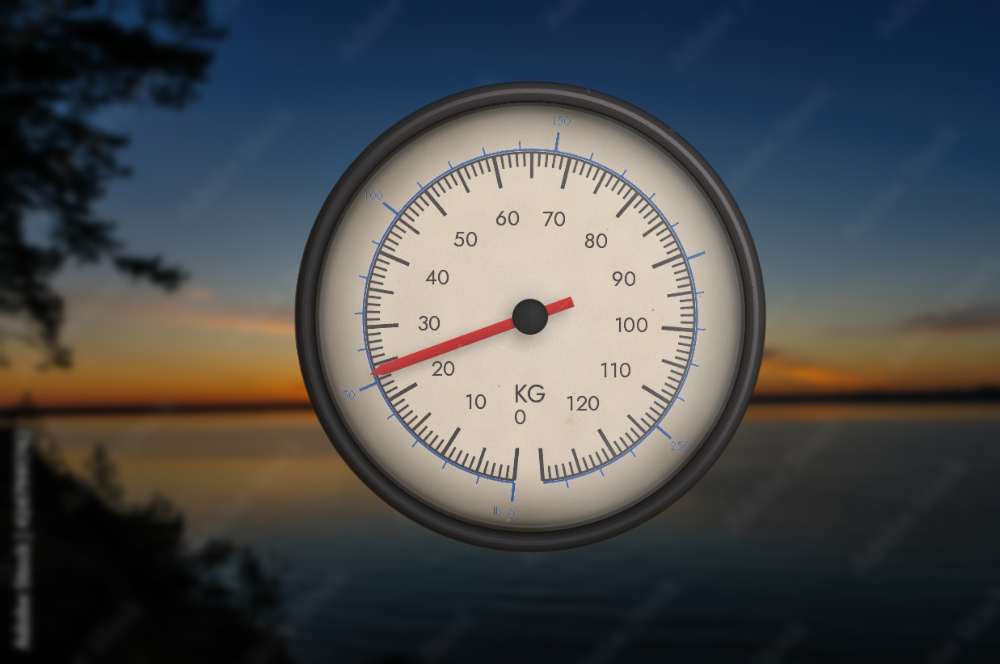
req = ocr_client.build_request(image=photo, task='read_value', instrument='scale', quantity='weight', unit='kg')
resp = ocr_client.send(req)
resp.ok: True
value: 24 kg
